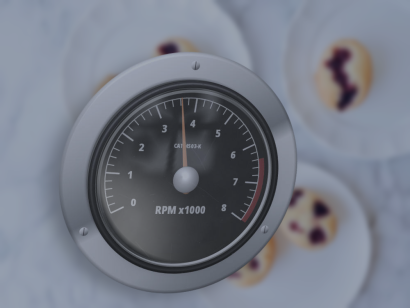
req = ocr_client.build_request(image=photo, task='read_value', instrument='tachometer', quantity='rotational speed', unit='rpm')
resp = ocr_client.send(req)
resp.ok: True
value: 3600 rpm
